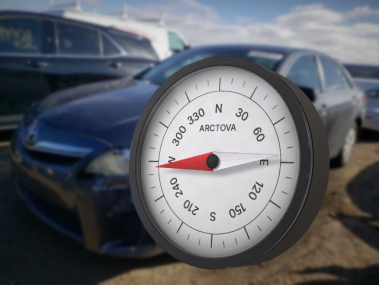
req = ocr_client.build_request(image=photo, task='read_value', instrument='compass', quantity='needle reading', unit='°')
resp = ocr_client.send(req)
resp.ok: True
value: 265 °
